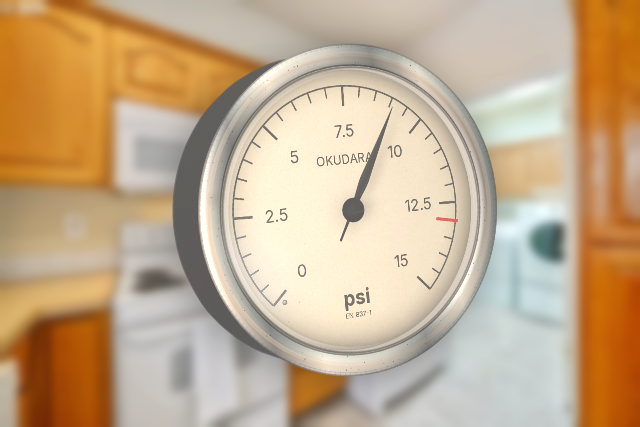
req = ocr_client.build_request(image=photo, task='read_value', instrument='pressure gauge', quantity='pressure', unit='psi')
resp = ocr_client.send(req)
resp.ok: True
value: 9 psi
